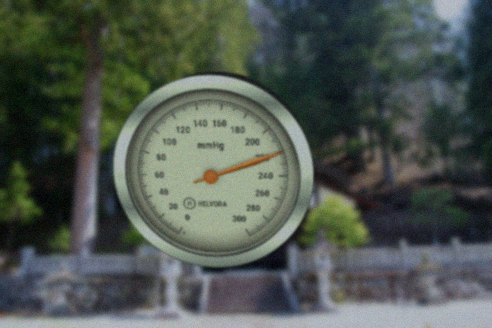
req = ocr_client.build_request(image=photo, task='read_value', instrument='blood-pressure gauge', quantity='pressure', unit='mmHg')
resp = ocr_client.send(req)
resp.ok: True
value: 220 mmHg
